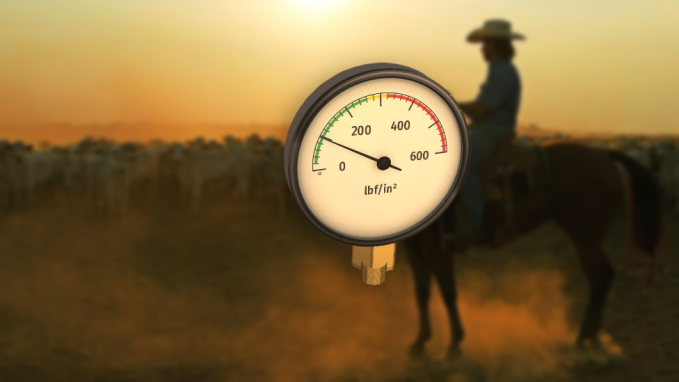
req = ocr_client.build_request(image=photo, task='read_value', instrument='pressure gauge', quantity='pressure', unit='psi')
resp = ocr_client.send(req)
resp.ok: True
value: 100 psi
